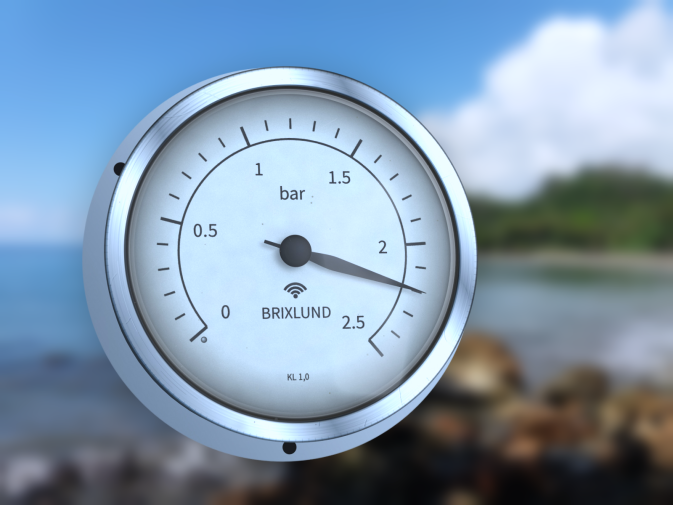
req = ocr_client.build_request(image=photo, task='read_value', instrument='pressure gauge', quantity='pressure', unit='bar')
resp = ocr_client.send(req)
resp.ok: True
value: 2.2 bar
